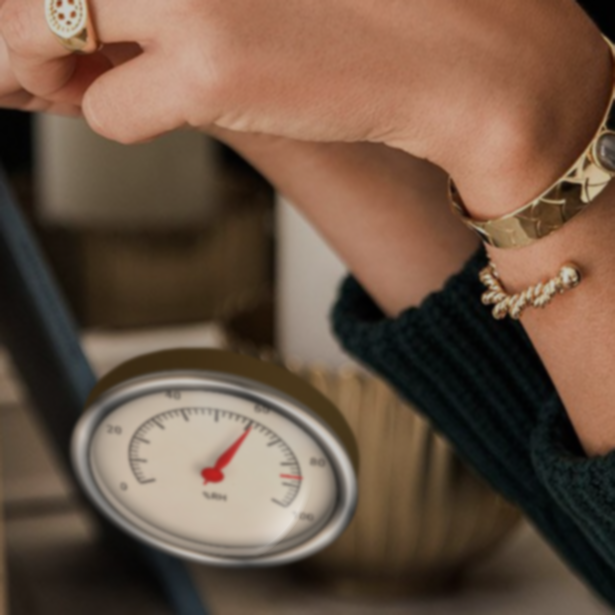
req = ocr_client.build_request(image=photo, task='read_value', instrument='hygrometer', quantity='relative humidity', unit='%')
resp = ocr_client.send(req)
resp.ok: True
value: 60 %
